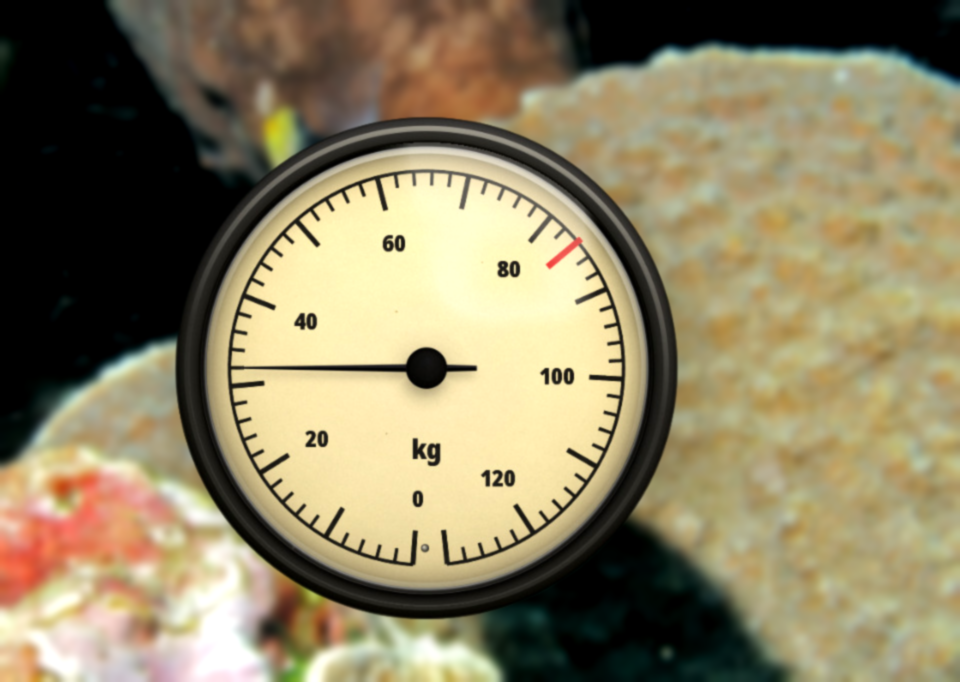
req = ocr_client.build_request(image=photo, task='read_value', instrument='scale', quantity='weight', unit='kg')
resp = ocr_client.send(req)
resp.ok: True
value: 32 kg
